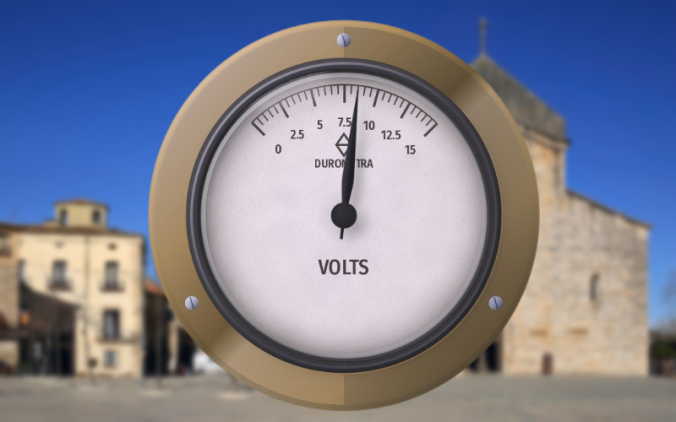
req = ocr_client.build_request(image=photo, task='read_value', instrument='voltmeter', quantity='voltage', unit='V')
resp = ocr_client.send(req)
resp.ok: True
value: 8.5 V
